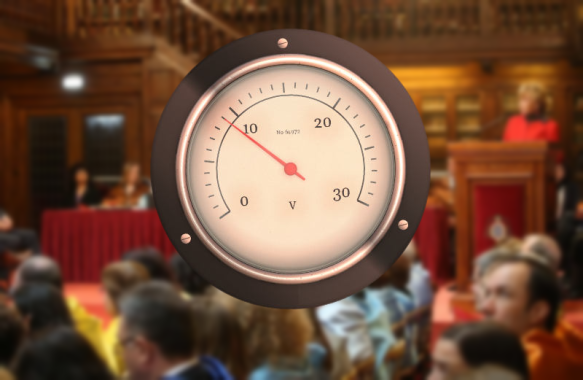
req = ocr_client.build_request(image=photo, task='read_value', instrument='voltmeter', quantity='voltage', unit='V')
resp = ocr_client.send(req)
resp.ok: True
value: 9 V
